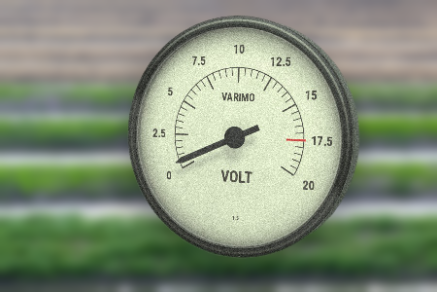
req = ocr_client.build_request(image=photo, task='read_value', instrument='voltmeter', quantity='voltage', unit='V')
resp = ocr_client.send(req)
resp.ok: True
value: 0.5 V
